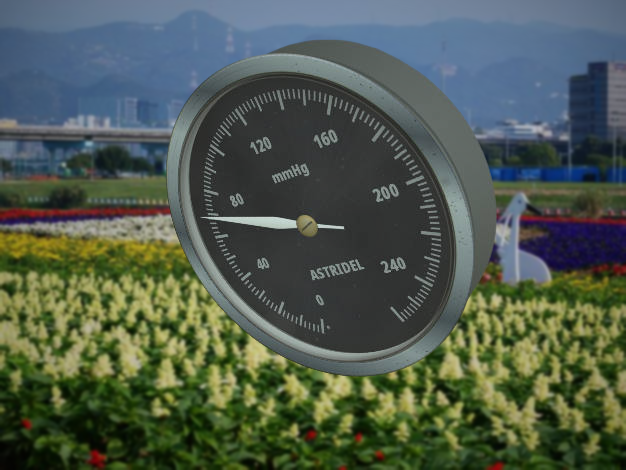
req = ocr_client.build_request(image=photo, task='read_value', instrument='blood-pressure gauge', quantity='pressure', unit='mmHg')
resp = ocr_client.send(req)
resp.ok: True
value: 70 mmHg
